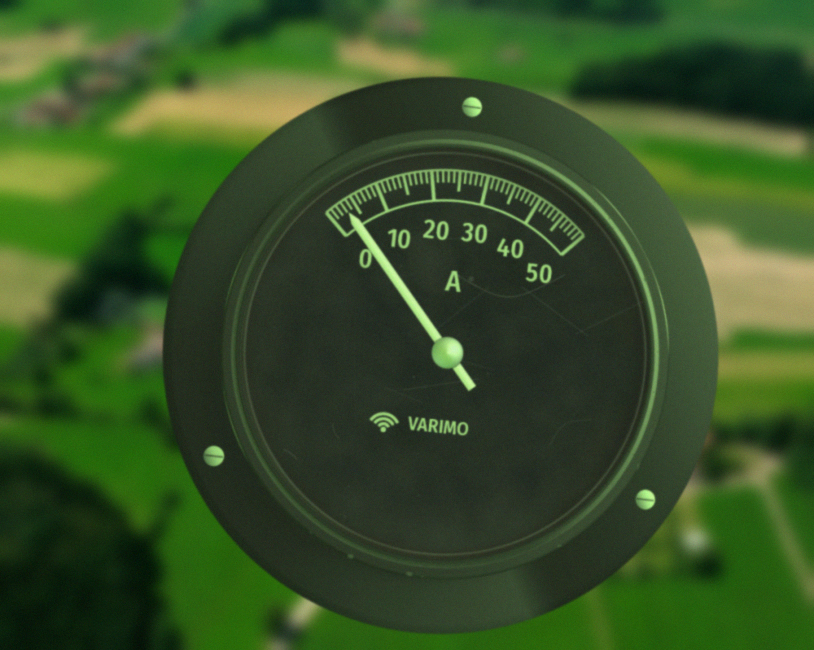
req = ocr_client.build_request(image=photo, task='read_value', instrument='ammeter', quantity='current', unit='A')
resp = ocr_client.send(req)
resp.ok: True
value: 3 A
